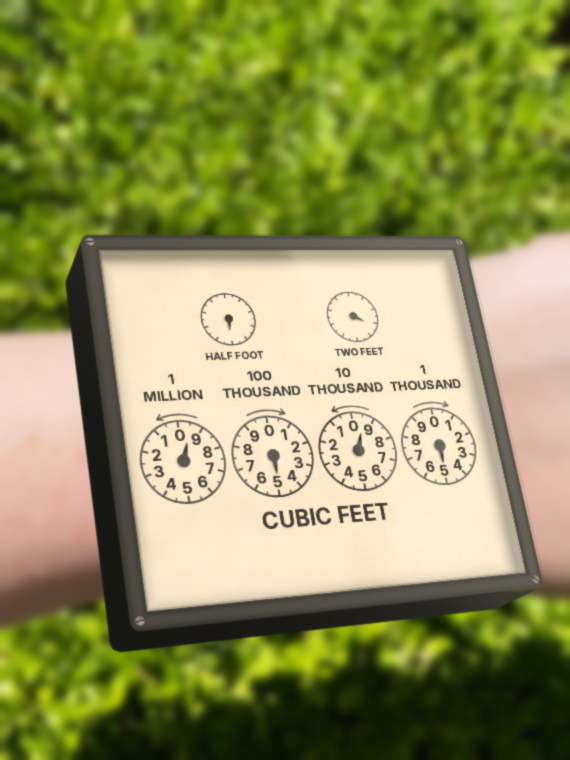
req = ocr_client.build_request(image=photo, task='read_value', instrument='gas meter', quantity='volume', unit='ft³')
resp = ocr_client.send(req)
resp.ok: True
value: 949500 ft³
